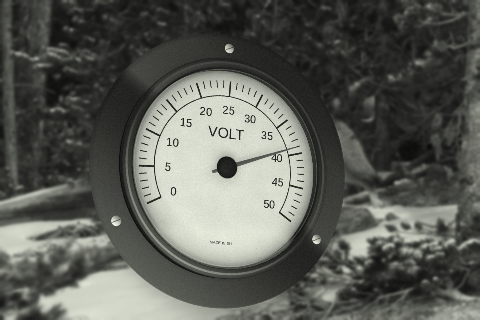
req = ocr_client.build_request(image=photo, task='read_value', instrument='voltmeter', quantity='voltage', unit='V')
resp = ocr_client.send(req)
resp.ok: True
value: 39 V
